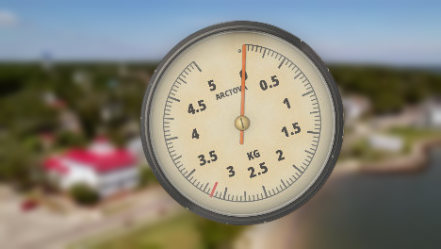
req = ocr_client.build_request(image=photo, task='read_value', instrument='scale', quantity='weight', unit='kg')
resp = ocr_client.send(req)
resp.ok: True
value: 0 kg
